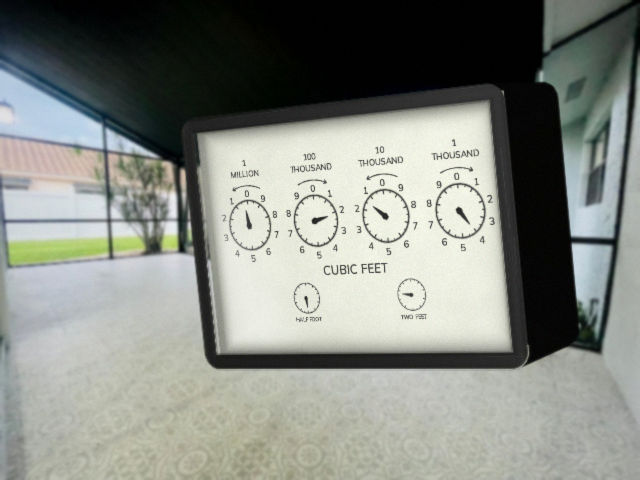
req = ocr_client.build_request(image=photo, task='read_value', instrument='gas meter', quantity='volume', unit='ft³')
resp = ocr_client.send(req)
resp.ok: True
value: 21400 ft³
